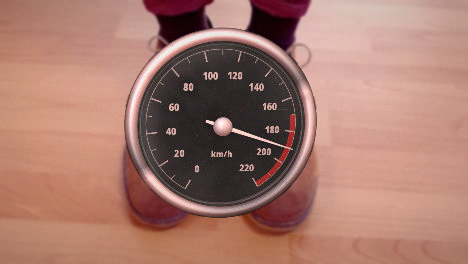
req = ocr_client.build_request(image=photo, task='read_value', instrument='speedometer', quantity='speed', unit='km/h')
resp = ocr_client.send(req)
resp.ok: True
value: 190 km/h
